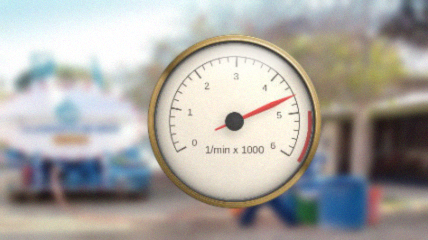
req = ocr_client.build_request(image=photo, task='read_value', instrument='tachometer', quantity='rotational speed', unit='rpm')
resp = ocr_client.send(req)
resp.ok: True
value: 4600 rpm
